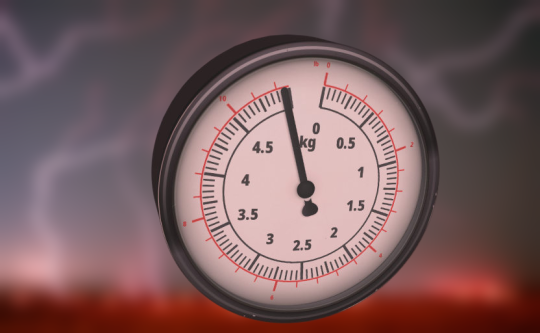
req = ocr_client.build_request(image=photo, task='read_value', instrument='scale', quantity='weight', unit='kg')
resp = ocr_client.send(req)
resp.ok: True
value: 4.95 kg
